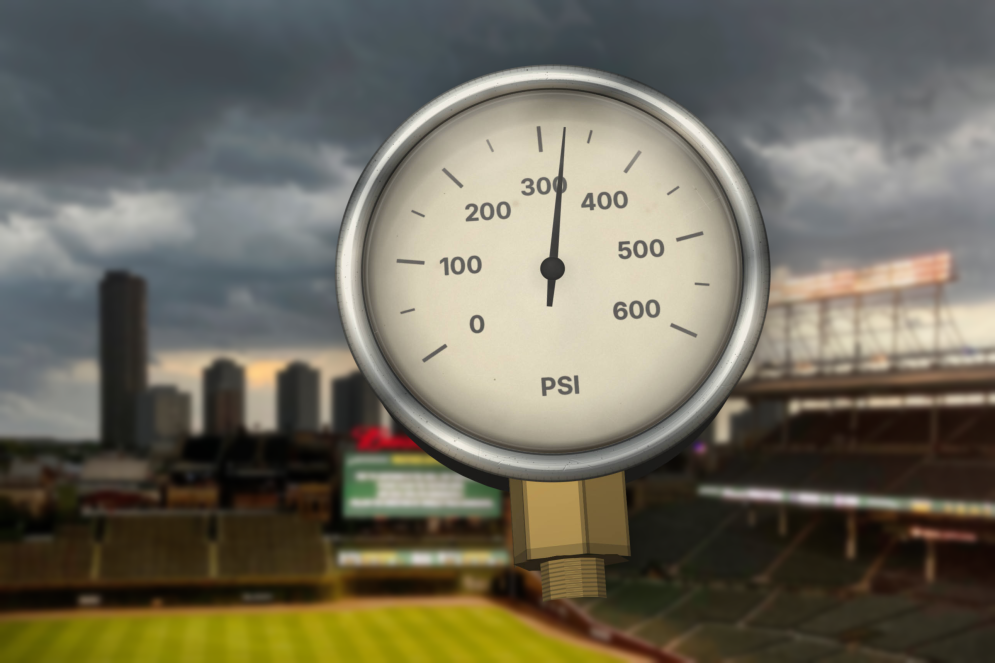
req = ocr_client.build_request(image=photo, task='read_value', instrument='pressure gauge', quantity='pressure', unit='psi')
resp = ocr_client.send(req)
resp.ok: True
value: 325 psi
